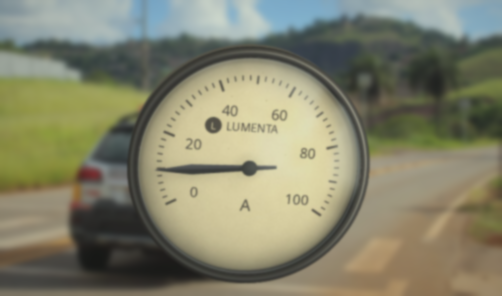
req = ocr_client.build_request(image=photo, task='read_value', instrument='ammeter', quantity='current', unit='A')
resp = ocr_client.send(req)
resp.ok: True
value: 10 A
